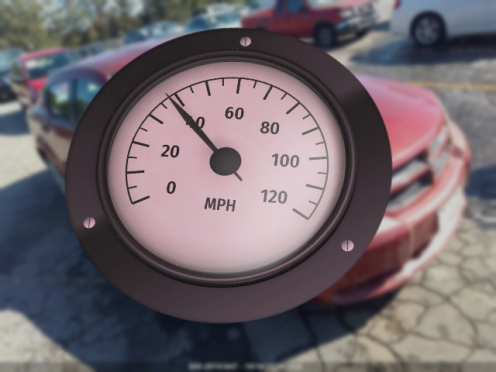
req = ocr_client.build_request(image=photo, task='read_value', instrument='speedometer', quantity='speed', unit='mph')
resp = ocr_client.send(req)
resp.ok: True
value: 37.5 mph
